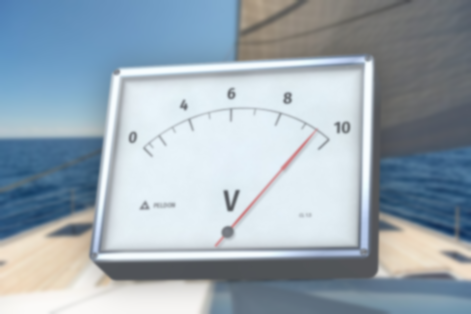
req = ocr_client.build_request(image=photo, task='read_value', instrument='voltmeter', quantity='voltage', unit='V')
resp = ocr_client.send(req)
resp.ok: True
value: 9.5 V
